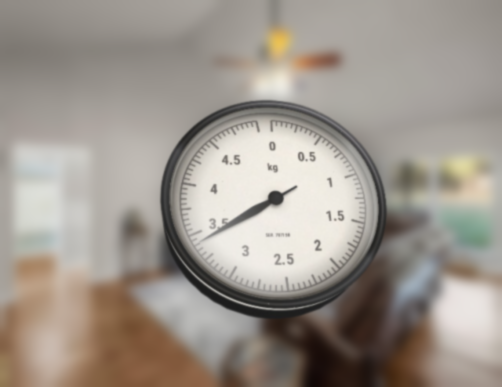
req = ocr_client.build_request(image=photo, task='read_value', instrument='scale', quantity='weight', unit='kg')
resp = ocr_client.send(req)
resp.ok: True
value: 3.4 kg
